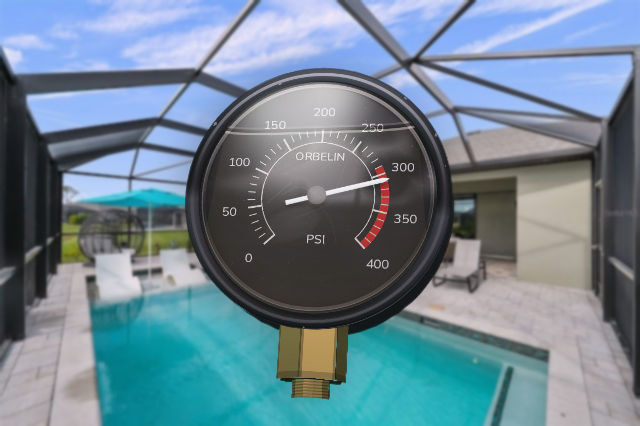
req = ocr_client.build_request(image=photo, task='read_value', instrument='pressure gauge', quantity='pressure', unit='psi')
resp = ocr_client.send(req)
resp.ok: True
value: 310 psi
